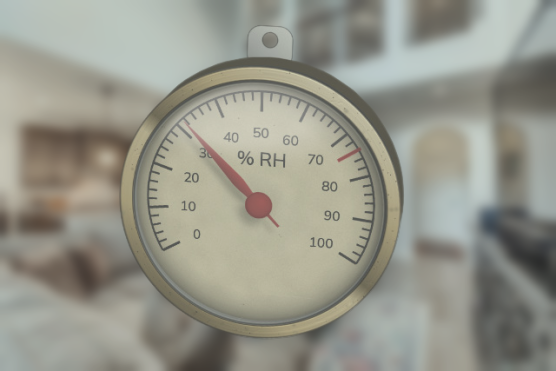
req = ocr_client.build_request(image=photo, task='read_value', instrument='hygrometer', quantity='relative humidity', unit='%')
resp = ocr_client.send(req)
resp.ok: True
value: 32 %
